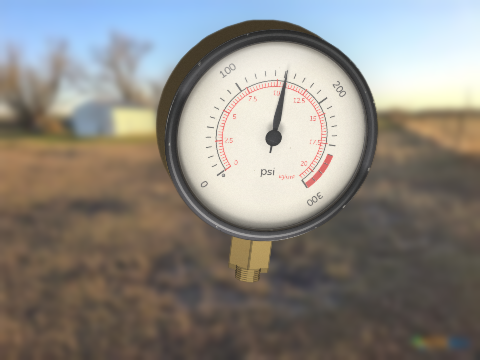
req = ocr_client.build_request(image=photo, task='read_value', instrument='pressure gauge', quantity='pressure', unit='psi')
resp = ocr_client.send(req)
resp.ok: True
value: 150 psi
